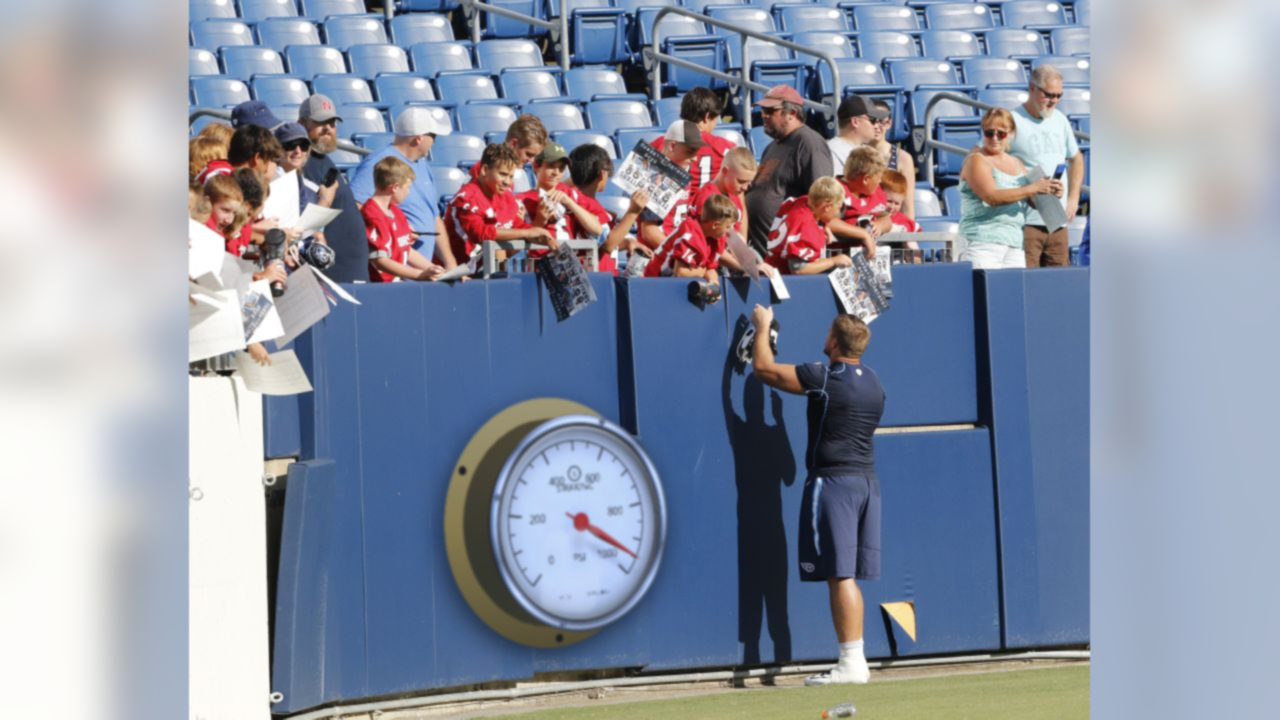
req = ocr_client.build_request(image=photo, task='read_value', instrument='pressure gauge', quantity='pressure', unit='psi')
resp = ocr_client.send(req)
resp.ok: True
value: 950 psi
